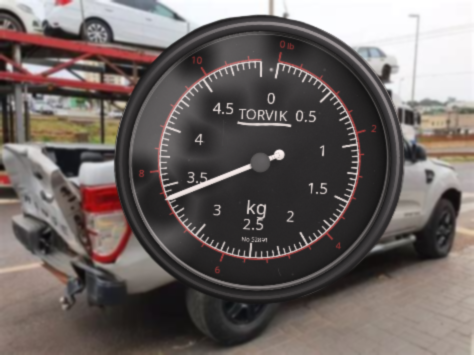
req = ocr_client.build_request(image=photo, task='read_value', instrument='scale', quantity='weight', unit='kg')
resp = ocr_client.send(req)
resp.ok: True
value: 3.4 kg
